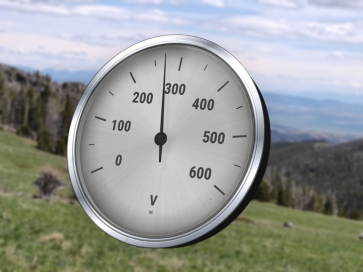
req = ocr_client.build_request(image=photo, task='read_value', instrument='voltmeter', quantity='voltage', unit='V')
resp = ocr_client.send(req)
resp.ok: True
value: 275 V
